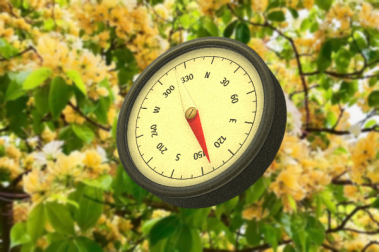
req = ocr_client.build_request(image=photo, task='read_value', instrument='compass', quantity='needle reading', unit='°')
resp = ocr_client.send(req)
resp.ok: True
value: 140 °
